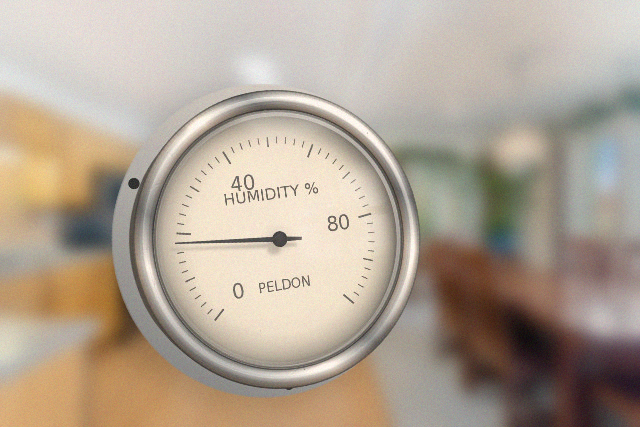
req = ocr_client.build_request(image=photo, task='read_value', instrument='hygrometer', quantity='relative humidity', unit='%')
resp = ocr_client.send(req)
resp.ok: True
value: 18 %
